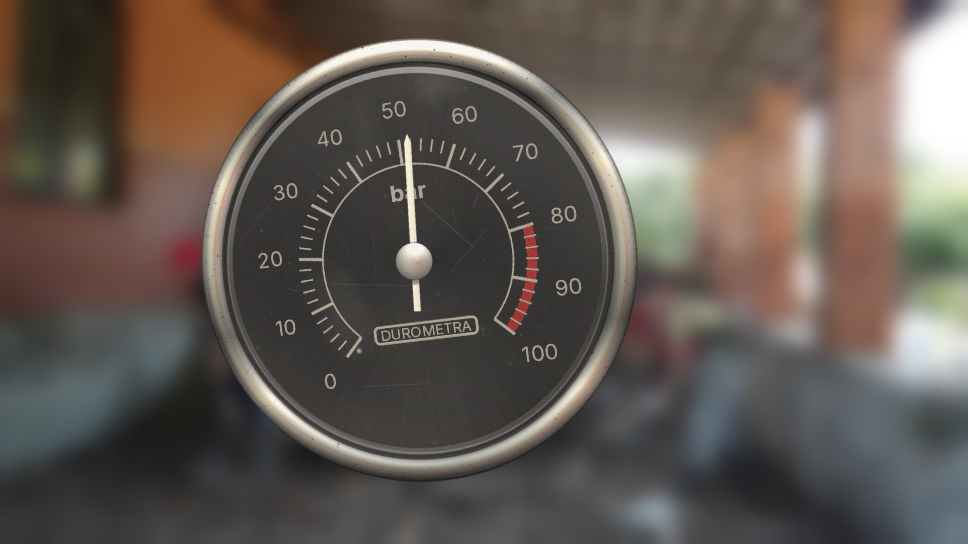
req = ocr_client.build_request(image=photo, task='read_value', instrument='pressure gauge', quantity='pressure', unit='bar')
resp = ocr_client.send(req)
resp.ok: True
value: 52 bar
